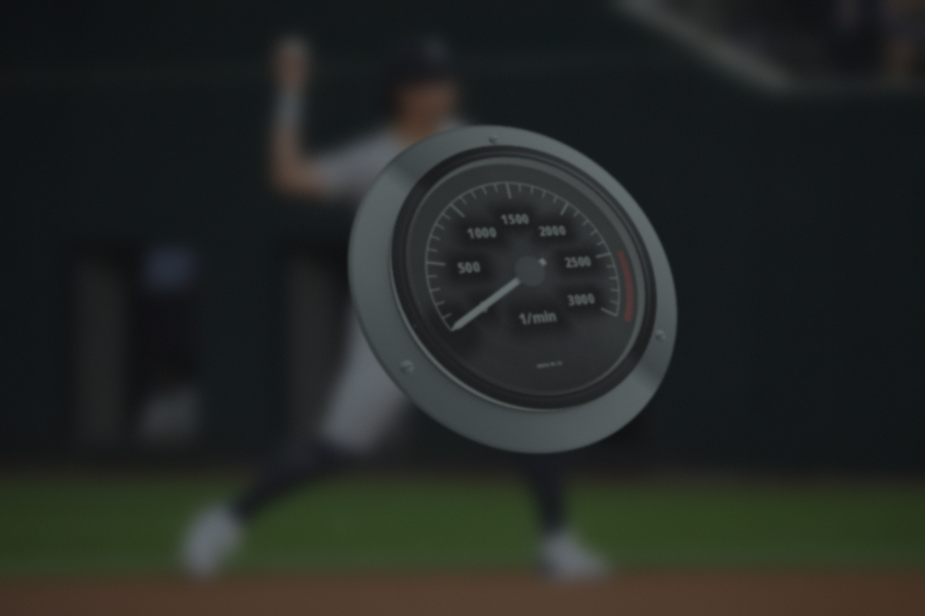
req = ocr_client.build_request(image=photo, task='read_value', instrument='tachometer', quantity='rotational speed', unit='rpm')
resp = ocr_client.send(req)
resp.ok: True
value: 0 rpm
